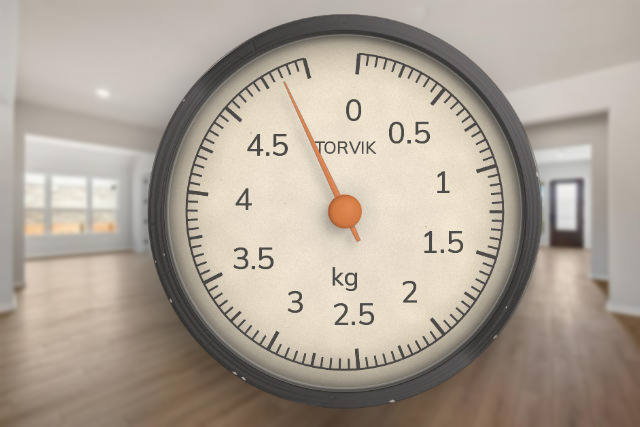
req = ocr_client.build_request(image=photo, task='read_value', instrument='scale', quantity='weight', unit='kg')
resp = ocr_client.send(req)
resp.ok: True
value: 4.85 kg
